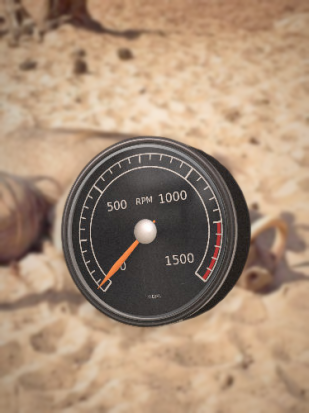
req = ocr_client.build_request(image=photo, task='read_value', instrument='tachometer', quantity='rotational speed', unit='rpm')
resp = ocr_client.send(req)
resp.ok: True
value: 25 rpm
